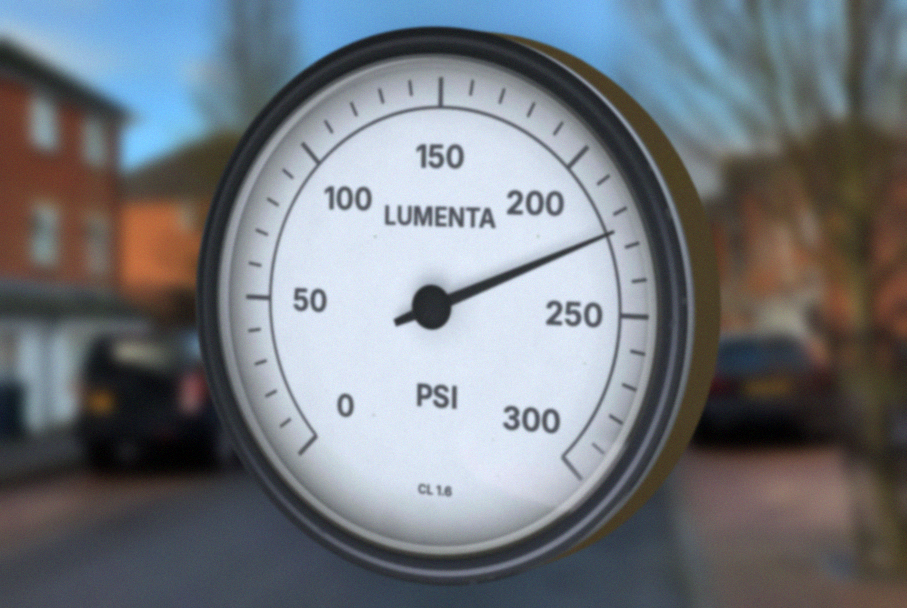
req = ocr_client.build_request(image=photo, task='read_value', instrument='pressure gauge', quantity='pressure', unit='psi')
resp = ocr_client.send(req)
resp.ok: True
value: 225 psi
